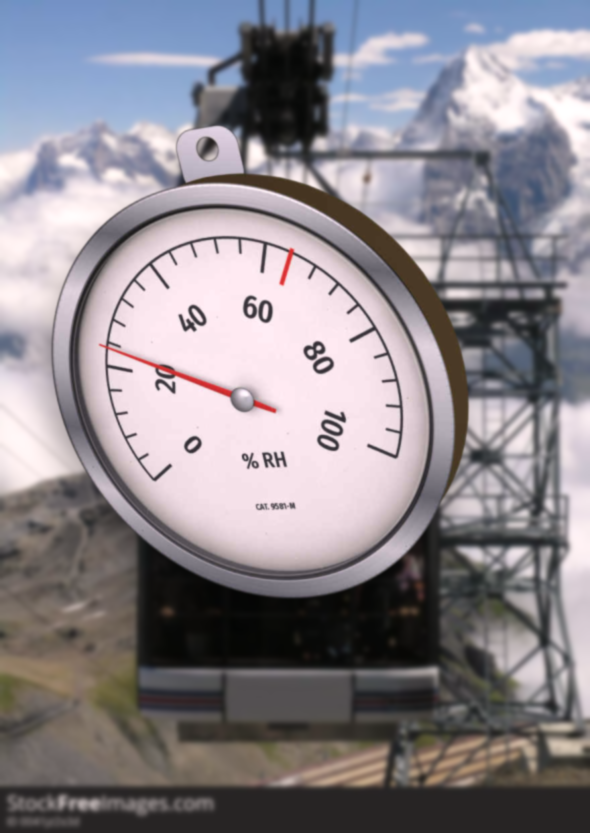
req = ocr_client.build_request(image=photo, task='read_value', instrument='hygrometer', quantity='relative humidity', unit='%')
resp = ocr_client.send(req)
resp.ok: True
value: 24 %
